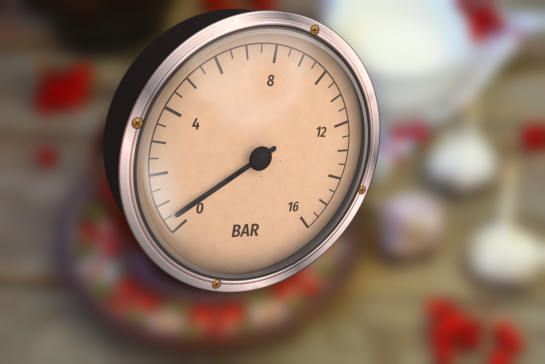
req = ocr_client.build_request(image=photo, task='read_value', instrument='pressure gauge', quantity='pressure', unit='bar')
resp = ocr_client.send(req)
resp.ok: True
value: 0.5 bar
